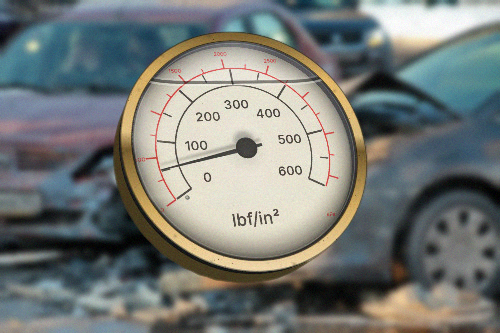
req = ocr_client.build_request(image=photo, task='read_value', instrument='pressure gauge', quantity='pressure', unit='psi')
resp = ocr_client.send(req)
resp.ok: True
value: 50 psi
